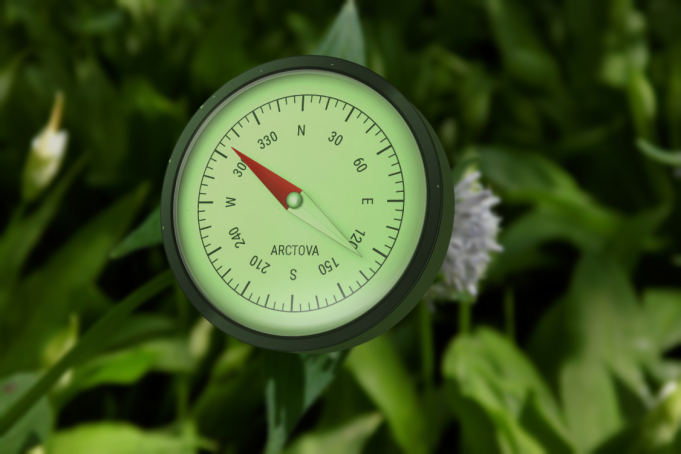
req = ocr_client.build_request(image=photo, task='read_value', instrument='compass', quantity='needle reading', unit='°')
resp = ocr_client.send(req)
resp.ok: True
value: 307.5 °
